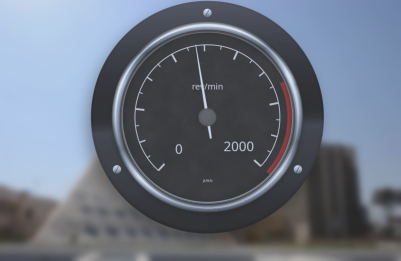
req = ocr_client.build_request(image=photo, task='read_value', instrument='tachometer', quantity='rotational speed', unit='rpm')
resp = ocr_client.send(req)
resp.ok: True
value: 950 rpm
